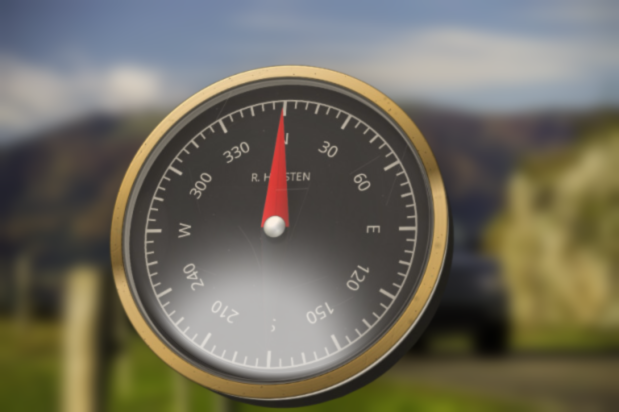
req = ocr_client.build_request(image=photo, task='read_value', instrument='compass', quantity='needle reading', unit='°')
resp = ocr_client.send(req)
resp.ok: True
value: 0 °
